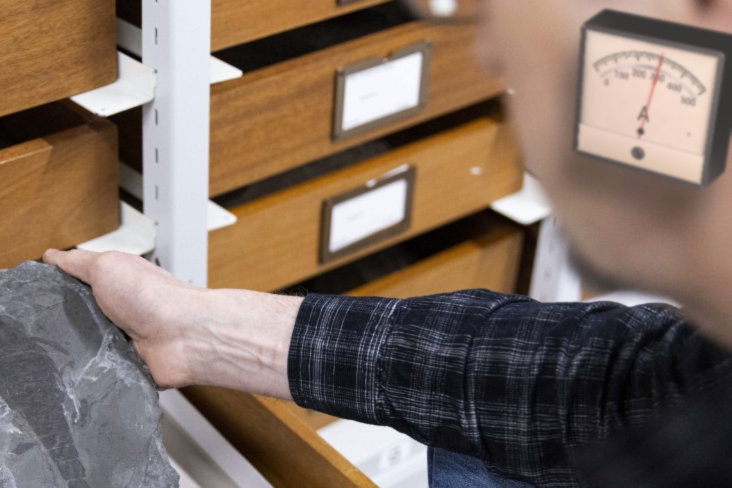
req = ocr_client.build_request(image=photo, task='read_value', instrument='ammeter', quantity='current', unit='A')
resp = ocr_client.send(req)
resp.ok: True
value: 300 A
